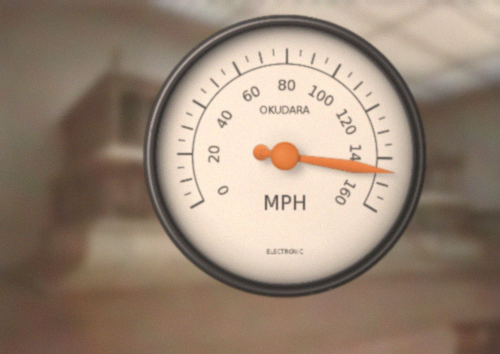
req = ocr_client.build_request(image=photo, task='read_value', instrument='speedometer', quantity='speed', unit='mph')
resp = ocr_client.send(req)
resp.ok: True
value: 145 mph
